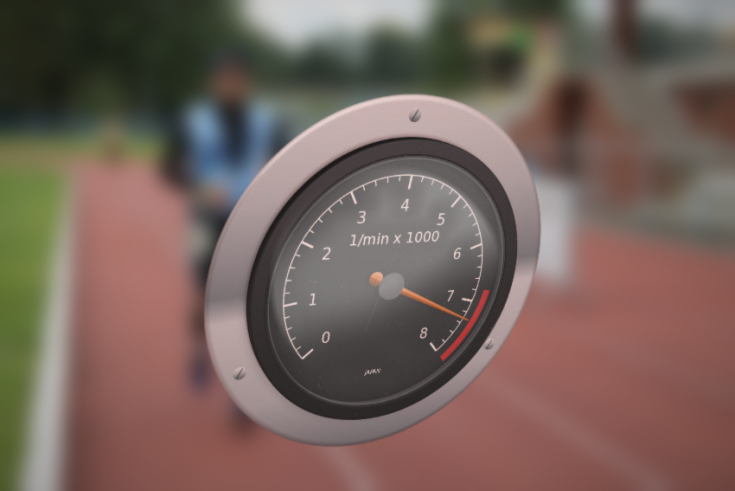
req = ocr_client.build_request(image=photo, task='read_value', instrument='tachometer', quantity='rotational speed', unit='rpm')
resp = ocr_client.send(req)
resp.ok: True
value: 7300 rpm
